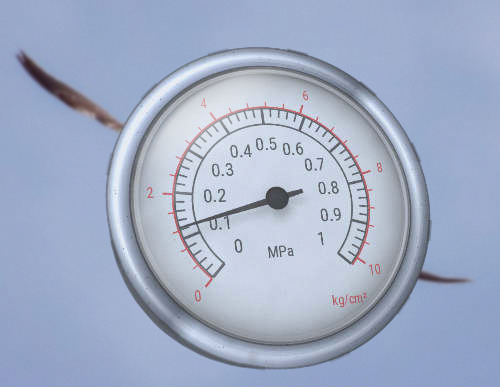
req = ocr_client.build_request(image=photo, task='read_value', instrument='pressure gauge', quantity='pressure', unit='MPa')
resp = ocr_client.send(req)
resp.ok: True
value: 0.12 MPa
